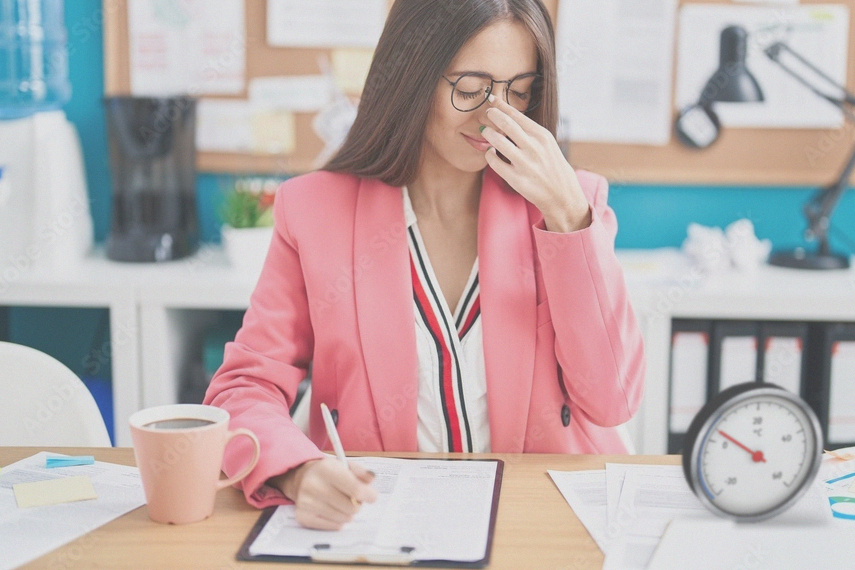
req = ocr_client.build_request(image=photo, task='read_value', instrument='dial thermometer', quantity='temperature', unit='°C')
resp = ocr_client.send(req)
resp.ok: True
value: 4 °C
